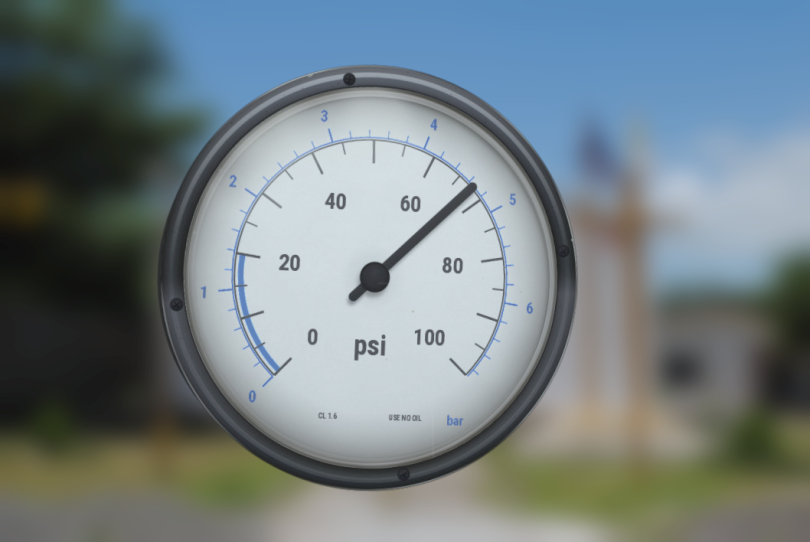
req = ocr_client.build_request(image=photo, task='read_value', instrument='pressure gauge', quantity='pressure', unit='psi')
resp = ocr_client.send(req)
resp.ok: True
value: 67.5 psi
